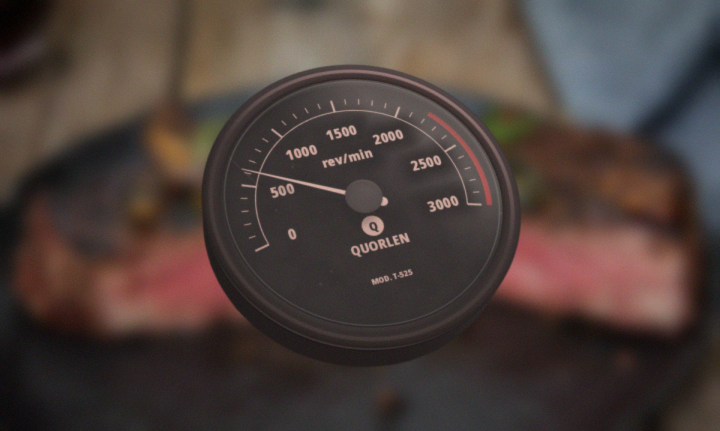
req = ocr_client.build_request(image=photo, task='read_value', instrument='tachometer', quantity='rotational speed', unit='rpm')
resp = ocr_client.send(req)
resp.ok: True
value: 600 rpm
